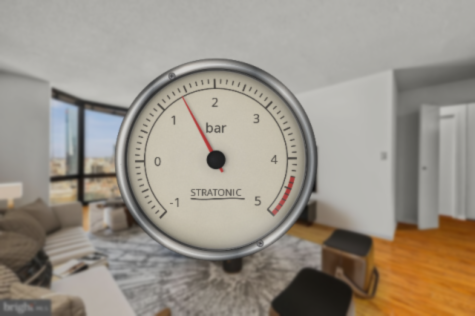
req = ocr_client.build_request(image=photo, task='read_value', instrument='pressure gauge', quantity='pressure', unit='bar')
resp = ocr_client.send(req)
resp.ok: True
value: 1.4 bar
